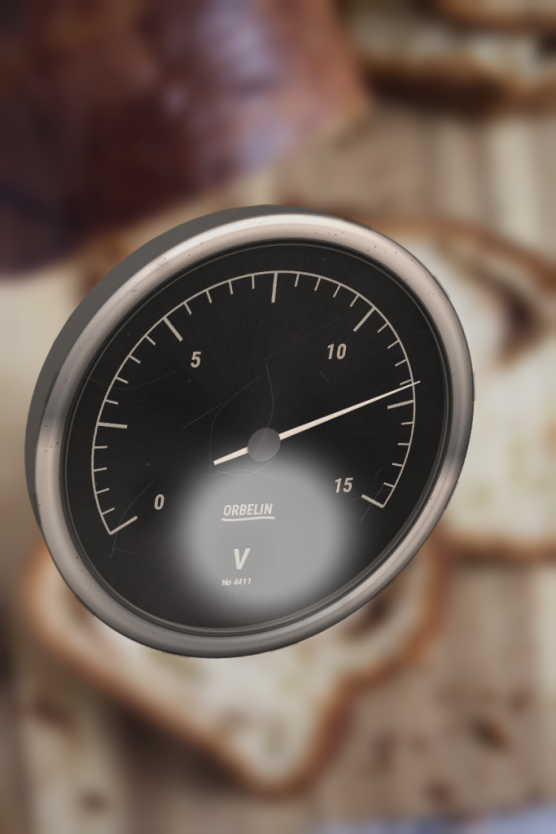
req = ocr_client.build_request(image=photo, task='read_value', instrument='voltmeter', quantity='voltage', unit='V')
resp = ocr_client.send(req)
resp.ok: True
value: 12 V
